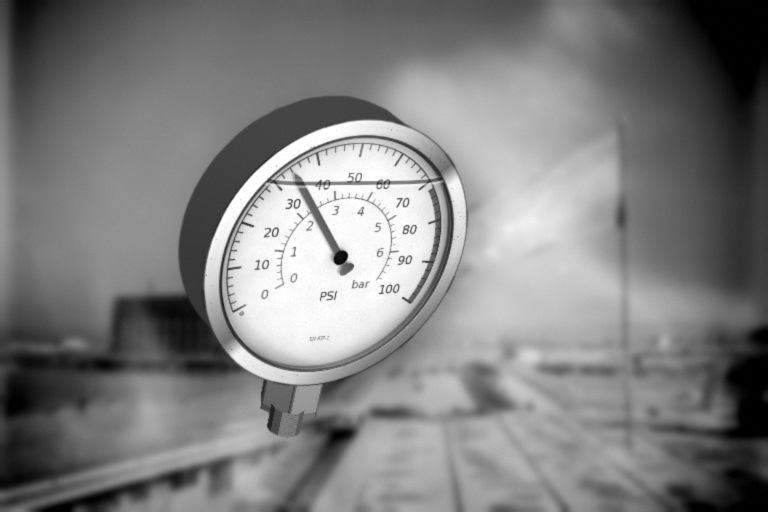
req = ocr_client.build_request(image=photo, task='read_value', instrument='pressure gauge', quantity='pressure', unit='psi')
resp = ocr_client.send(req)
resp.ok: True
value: 34 psi
